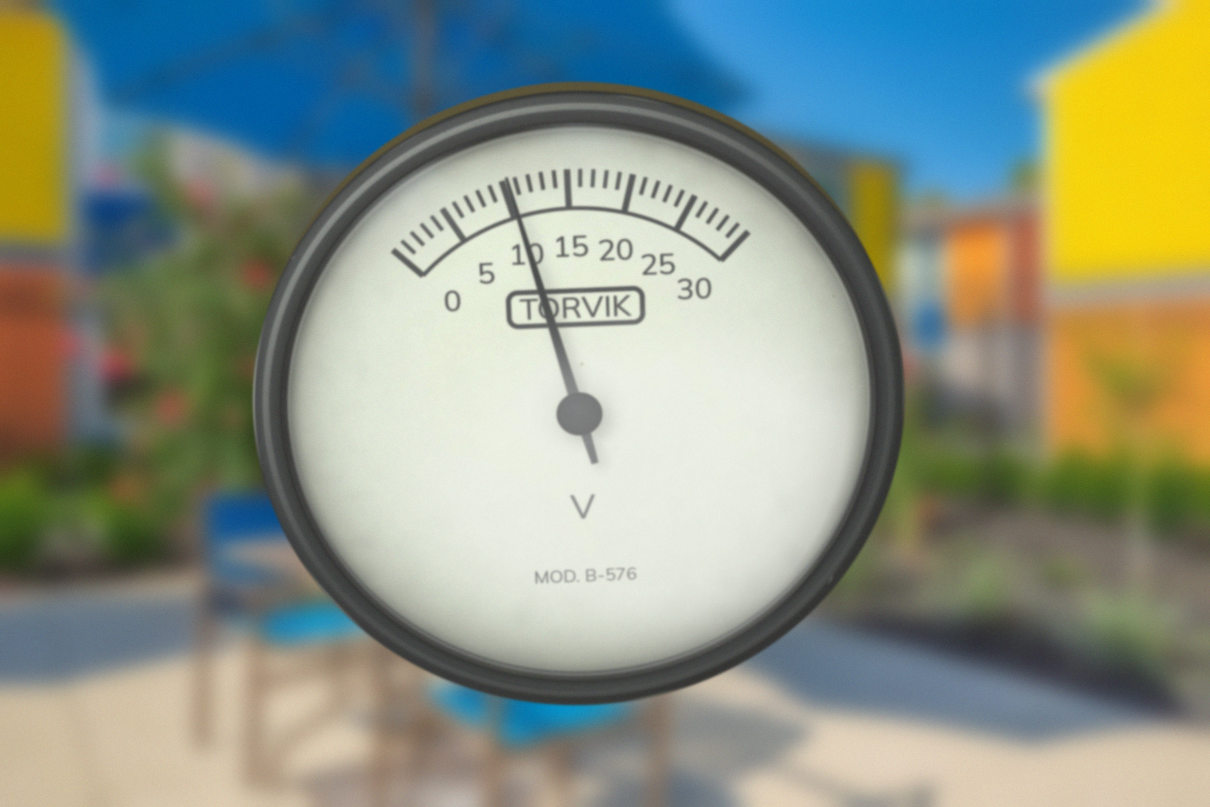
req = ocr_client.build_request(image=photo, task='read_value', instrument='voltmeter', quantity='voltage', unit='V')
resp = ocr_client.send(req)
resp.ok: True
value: 10.5 V
